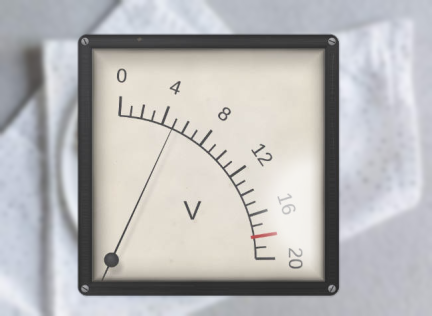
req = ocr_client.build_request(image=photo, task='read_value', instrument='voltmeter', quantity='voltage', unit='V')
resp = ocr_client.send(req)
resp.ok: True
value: 5 V
